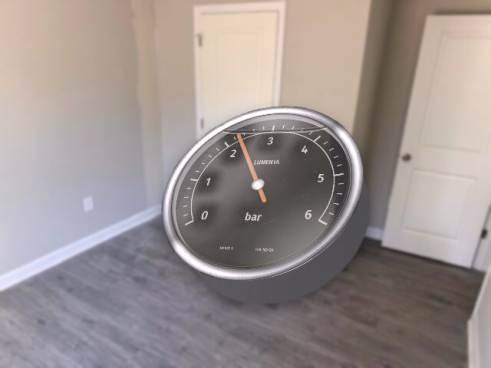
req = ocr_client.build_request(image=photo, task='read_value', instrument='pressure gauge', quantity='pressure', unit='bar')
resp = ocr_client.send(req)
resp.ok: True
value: 2.3 bar
